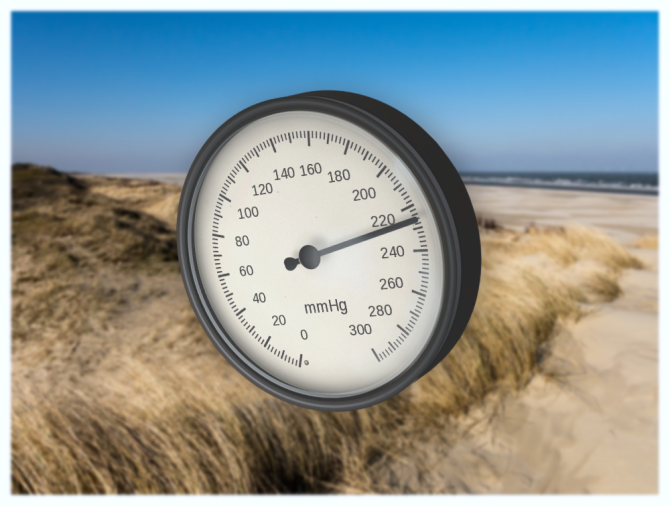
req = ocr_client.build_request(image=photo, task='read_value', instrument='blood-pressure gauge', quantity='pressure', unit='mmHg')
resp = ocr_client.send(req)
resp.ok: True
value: 226 mmHg
